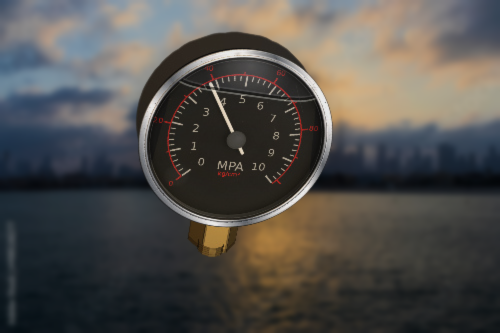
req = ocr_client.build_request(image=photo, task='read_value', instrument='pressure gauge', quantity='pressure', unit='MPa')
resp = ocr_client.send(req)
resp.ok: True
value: 3.8 MPa
